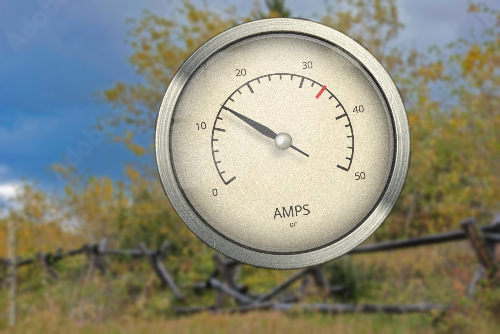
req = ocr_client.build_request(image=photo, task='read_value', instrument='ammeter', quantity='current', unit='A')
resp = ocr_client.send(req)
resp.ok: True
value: 14 A
